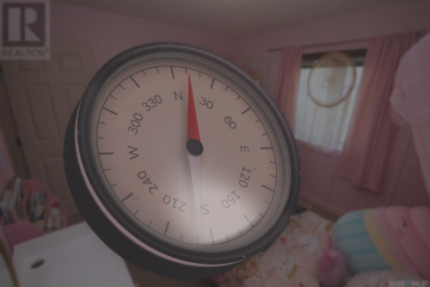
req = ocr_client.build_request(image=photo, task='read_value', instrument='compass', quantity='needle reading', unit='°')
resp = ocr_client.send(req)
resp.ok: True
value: 10 °
